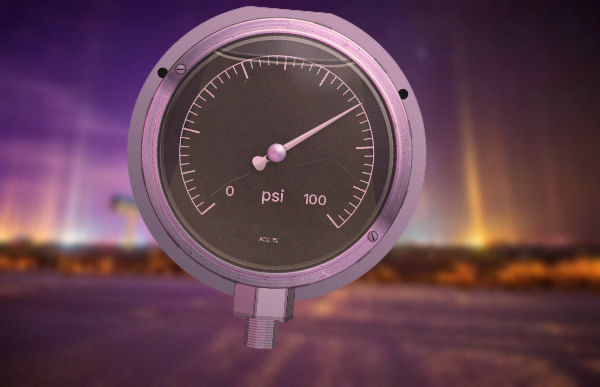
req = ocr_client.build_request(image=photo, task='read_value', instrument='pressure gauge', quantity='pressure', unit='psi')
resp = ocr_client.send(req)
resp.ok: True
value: 70 psi
